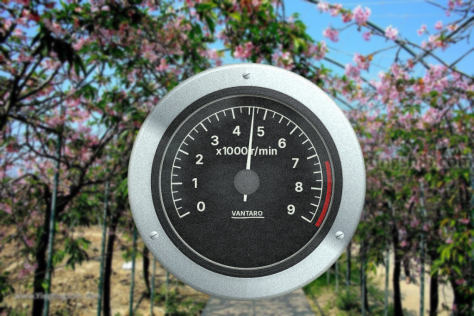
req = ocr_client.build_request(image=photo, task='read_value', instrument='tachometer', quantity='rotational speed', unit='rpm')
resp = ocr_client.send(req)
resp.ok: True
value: 4625 rpm
